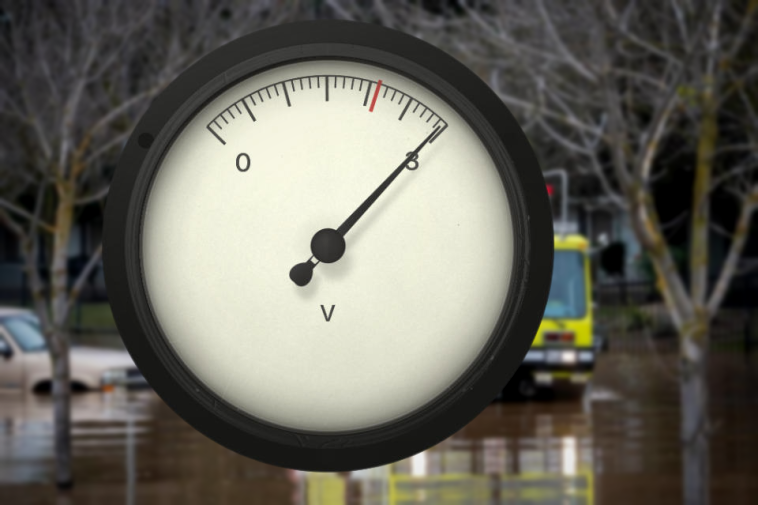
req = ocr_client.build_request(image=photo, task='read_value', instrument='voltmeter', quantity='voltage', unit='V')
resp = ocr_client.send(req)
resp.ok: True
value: 2.95 V
